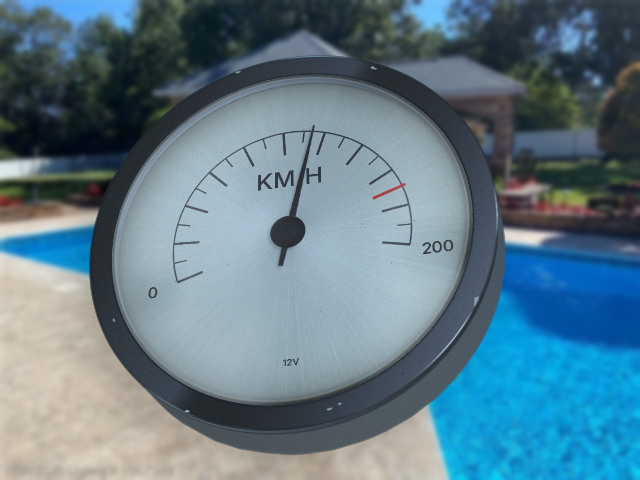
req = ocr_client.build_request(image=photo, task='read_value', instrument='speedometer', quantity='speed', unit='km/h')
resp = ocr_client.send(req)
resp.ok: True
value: 115 km/h
